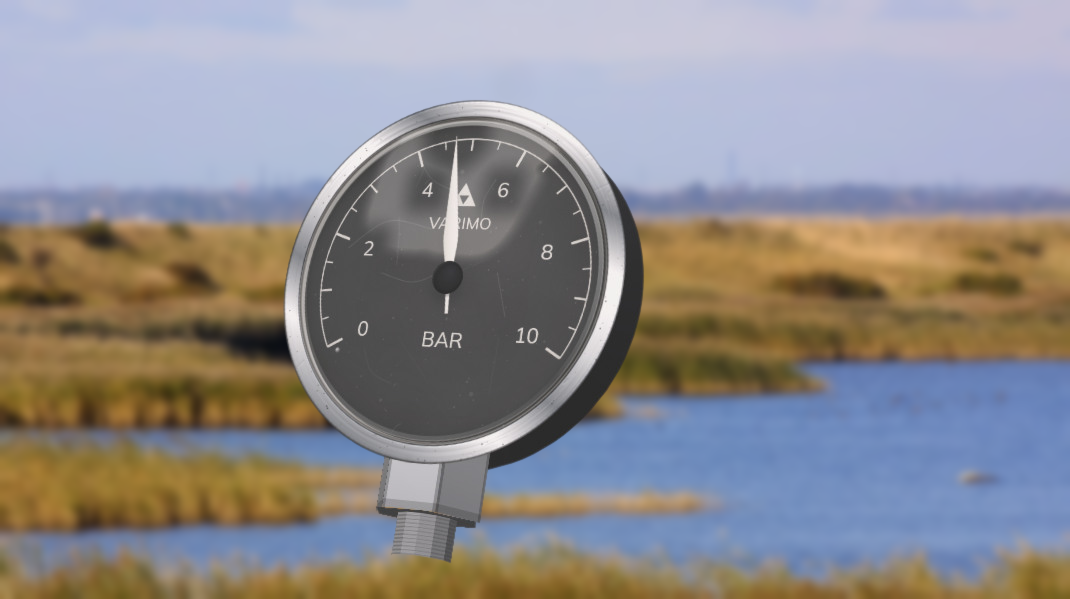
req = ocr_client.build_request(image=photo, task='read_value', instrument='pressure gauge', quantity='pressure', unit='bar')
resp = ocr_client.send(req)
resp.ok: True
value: 4.75 bar
